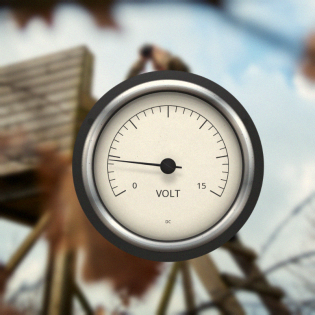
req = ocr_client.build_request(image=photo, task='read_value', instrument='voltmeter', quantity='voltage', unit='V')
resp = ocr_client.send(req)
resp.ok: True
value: 2.25 V
